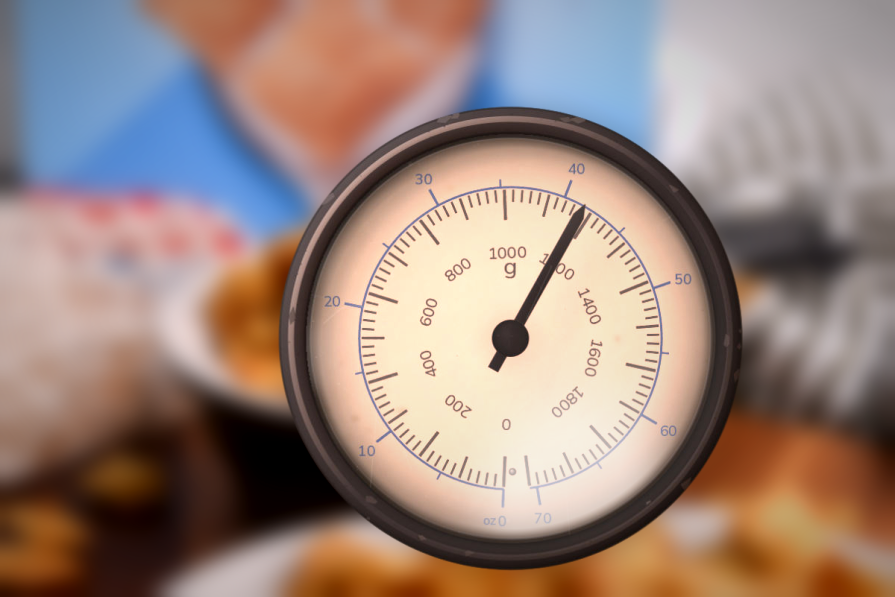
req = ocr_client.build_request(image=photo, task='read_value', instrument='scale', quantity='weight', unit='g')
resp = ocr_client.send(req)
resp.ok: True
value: 1180 g
